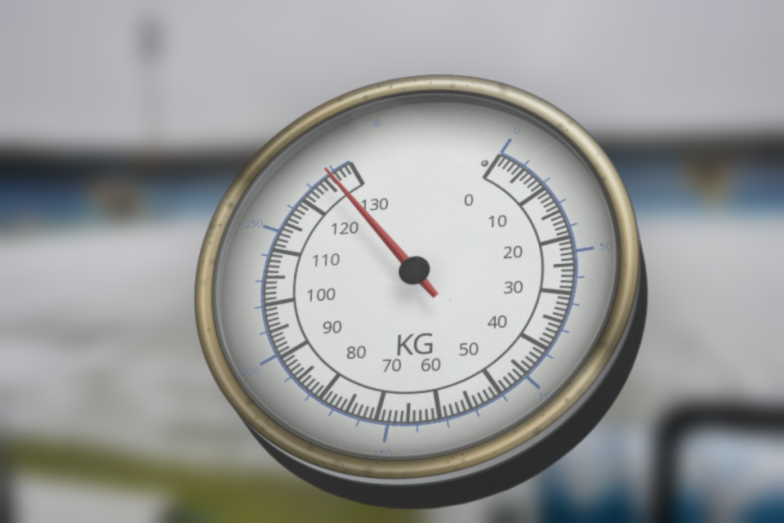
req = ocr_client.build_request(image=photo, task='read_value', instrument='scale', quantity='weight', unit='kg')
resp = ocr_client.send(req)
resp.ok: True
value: 126 kg
